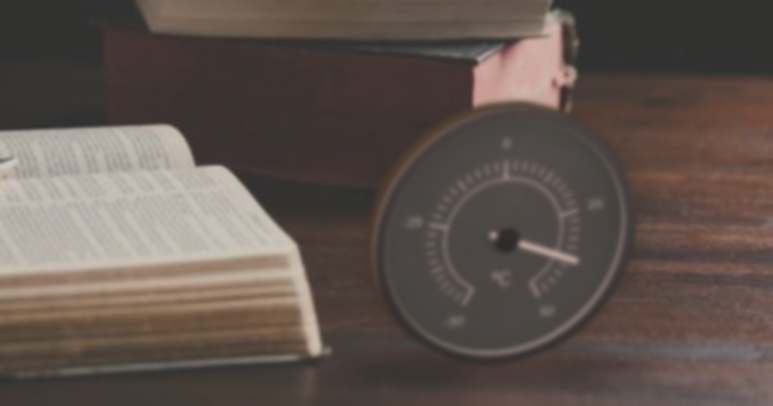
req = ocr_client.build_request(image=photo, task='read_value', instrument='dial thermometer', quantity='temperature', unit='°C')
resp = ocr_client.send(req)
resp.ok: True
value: 37.5 °C
